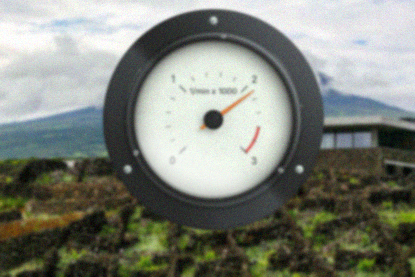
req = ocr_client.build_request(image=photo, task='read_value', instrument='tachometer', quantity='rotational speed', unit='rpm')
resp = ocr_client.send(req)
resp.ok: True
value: 2100 rpm
